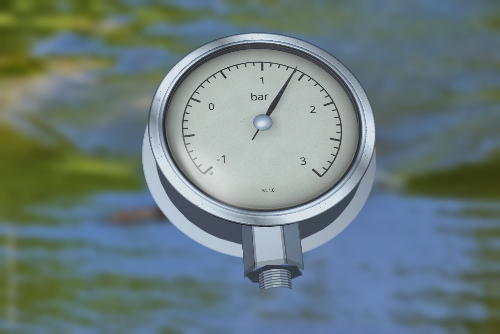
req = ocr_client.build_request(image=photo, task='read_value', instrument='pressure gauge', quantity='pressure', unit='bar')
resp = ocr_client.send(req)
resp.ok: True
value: 1.4 bar
